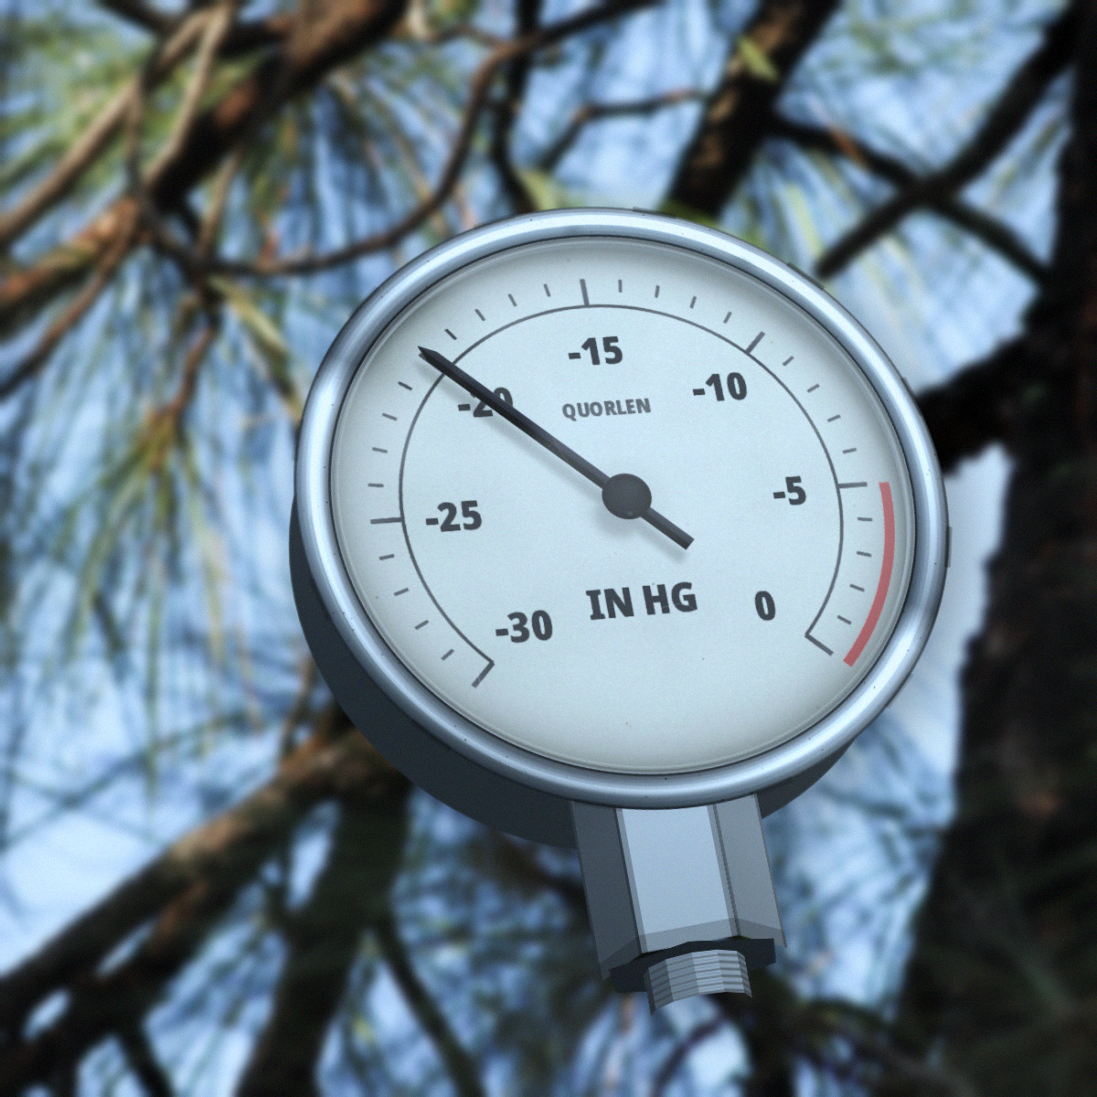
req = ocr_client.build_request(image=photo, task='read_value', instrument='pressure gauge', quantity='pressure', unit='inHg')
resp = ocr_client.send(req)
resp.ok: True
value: -20 inHg
